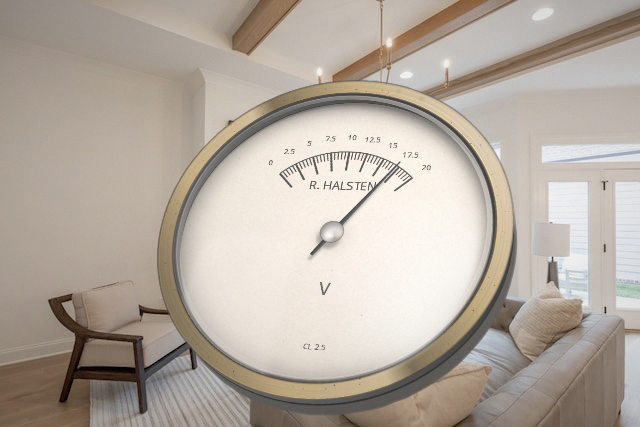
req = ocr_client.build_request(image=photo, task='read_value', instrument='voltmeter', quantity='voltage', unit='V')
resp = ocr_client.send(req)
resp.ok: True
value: 17.5 V
